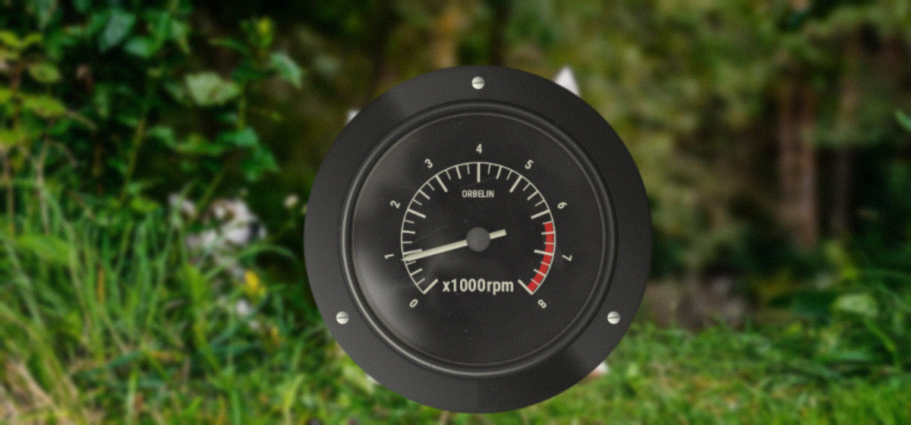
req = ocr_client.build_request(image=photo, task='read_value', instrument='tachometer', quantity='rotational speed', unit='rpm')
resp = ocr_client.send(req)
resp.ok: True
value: 875 rpm
